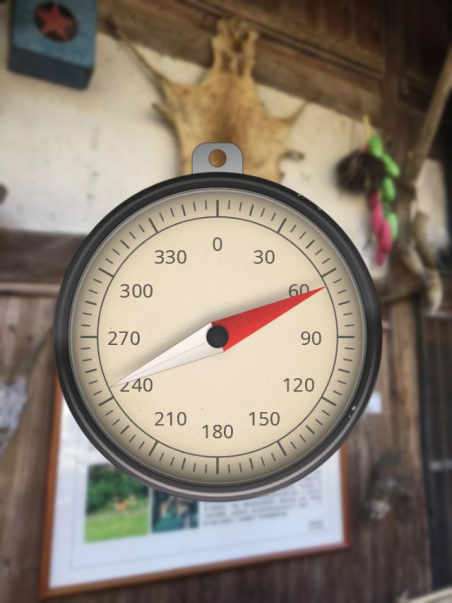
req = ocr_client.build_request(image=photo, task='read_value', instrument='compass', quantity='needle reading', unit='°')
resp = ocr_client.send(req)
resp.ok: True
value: 65 °
